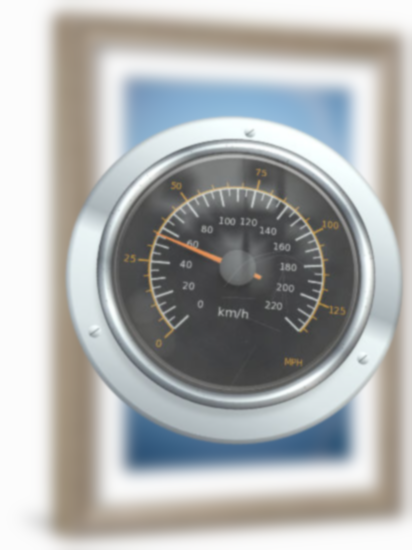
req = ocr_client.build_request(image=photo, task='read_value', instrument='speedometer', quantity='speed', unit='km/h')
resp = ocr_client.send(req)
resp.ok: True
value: 55 km/h
